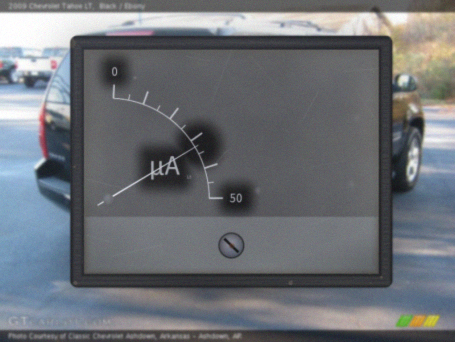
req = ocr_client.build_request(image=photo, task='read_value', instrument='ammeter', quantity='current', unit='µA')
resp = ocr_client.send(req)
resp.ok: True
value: 32.5 µA
